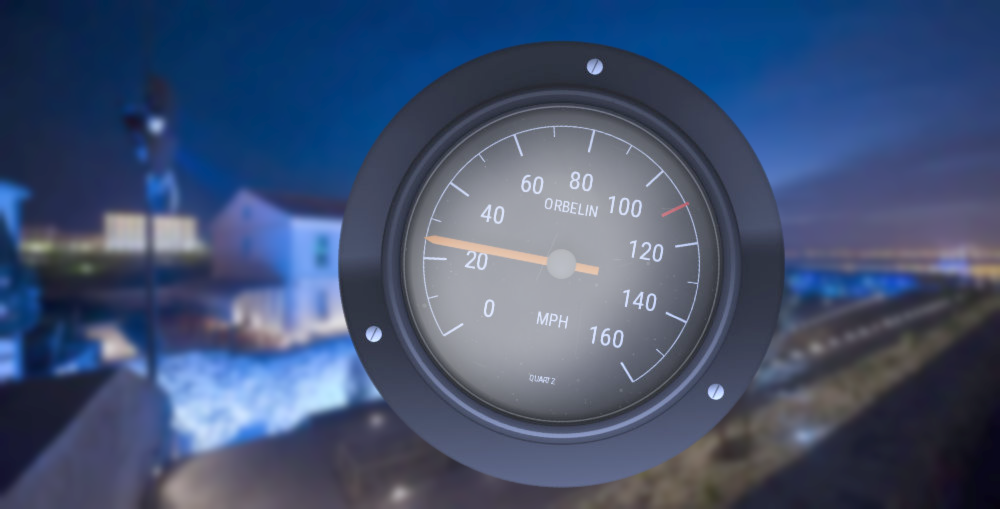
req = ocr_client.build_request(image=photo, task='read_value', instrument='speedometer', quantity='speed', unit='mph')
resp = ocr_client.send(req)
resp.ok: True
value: 25 mph
